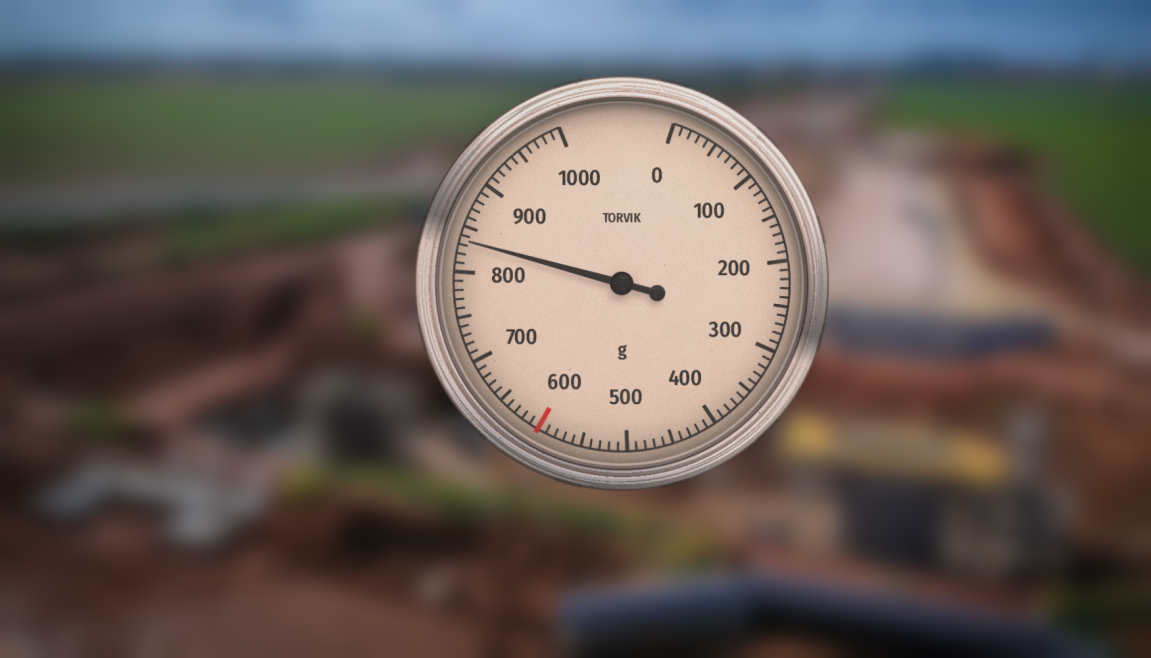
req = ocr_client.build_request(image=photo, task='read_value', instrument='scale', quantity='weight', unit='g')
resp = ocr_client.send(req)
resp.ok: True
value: 835 g
